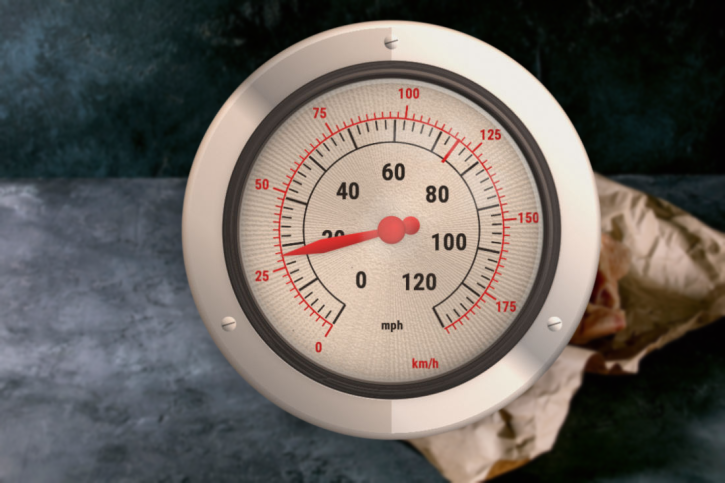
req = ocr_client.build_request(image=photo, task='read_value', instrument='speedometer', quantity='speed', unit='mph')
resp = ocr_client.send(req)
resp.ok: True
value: 18 mph
